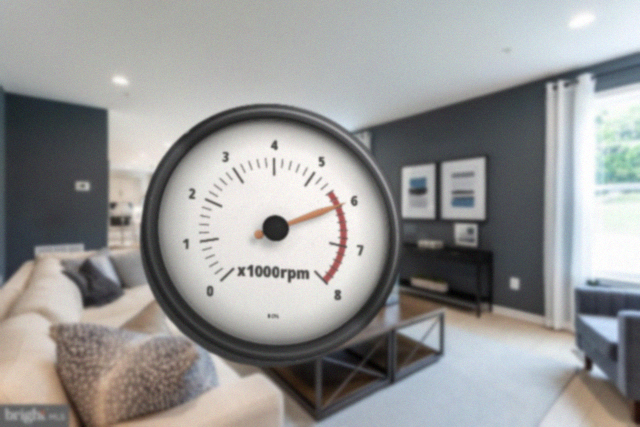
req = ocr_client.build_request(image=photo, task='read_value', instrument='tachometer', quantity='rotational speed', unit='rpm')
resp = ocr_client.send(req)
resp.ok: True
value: 6000 rpm
